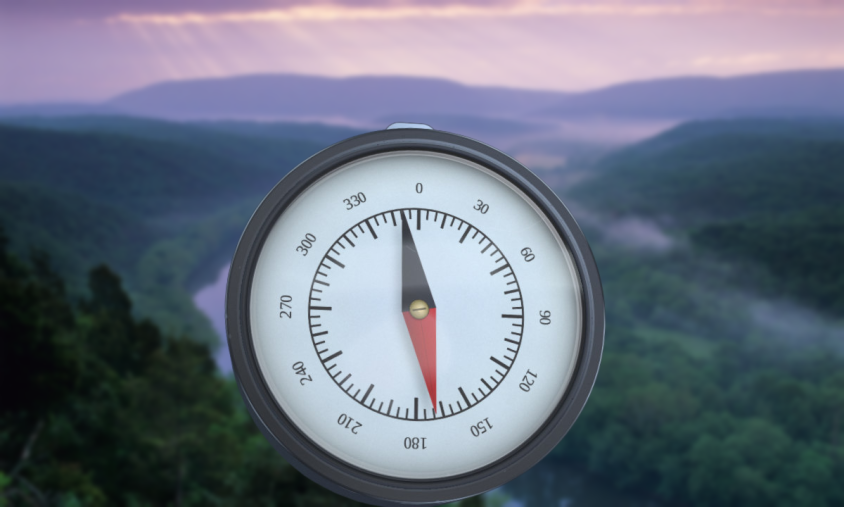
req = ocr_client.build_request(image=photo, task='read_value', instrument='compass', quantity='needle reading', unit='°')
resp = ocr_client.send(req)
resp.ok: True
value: 170 °
